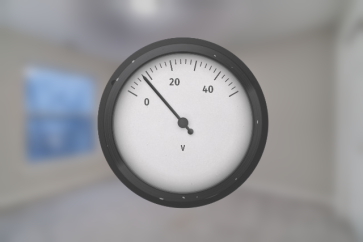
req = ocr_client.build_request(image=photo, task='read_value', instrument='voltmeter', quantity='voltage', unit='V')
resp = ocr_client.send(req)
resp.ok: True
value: 8 V
